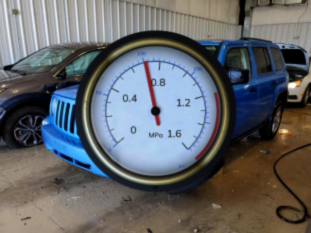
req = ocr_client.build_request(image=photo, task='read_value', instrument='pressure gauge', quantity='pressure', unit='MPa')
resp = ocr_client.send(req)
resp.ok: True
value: 0.7 MPa
